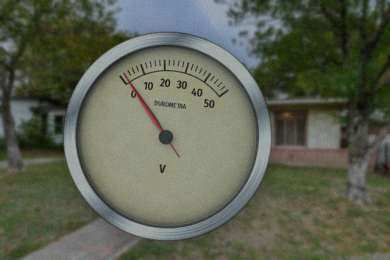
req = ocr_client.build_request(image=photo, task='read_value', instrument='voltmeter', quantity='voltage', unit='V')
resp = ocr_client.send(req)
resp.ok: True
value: 2 V
